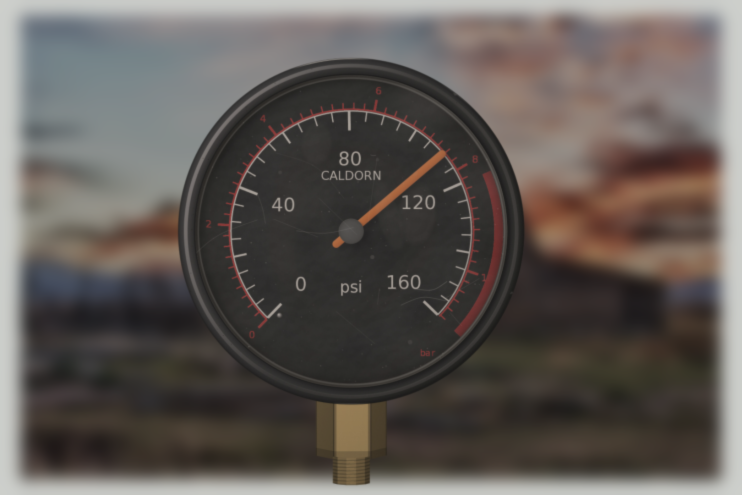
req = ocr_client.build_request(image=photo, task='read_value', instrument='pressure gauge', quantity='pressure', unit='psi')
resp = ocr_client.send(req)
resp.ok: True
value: 110 psi
